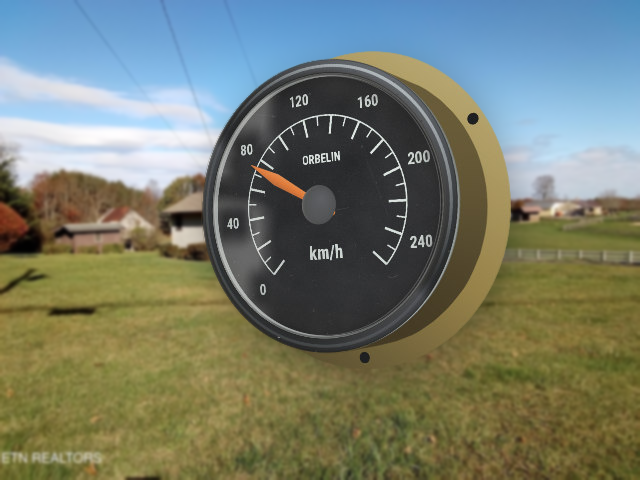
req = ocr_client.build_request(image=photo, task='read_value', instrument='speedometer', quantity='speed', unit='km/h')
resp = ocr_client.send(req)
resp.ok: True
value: 75 km/h
